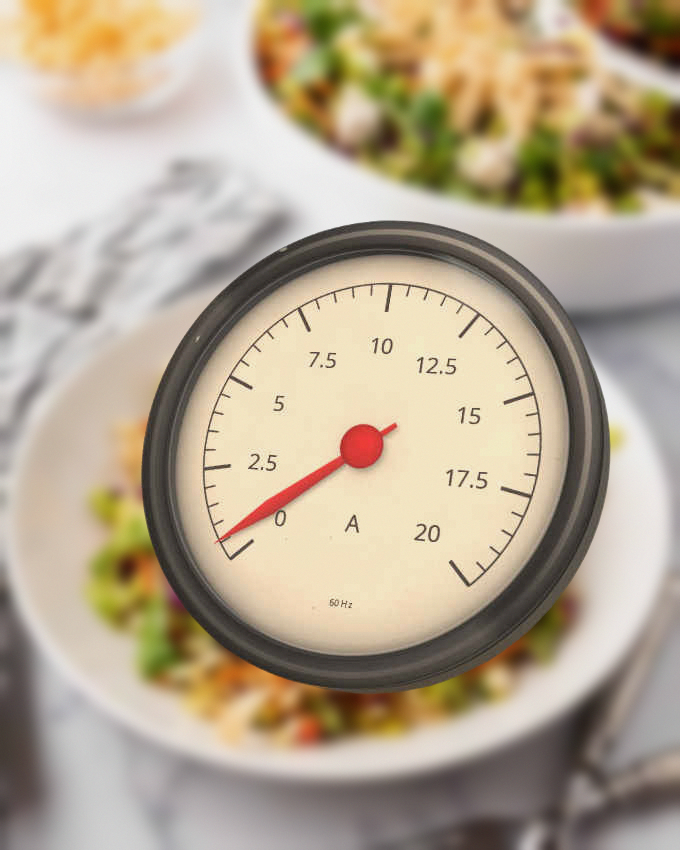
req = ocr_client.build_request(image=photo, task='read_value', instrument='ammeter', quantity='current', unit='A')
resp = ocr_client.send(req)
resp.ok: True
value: 0.5 A
